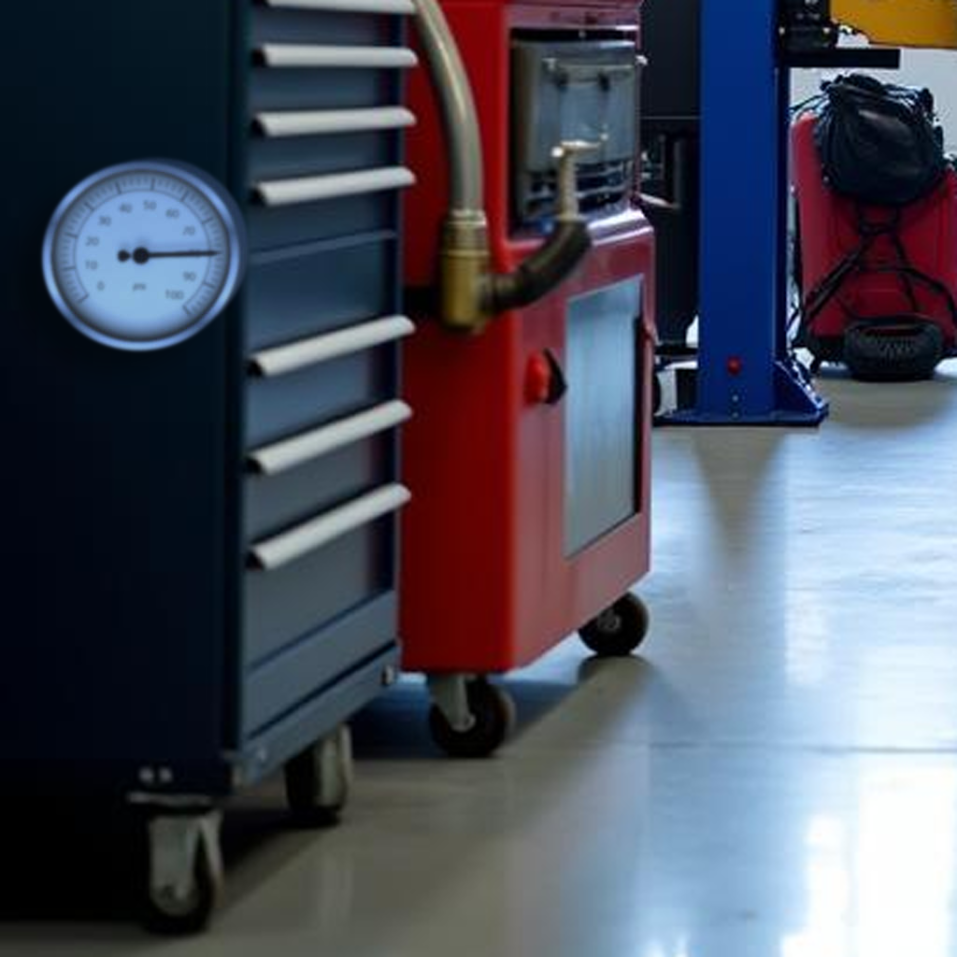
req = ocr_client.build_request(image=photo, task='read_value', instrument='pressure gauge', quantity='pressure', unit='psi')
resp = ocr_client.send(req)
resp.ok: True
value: 80 psi
